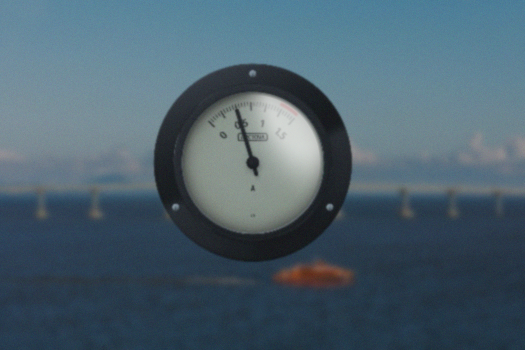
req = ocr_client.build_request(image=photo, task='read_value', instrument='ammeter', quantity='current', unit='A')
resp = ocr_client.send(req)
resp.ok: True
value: 0.5 A
